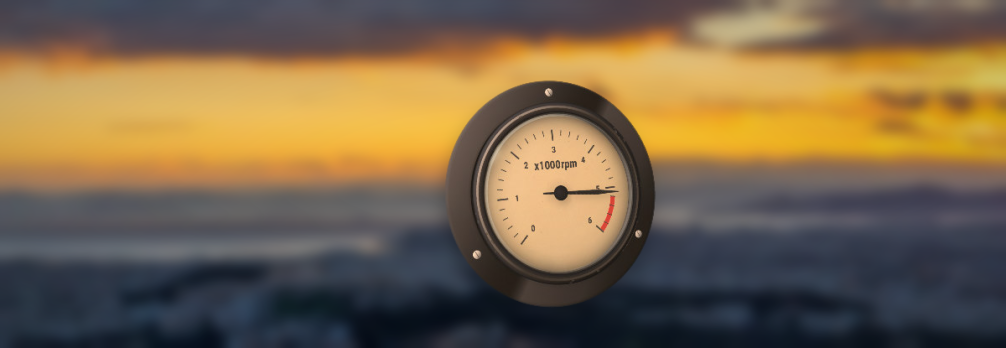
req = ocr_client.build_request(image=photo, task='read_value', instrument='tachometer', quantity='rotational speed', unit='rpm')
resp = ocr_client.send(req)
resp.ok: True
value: 5100 rpm
